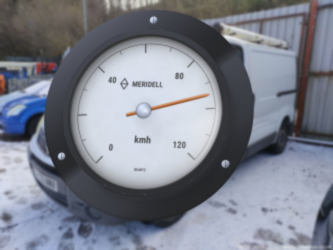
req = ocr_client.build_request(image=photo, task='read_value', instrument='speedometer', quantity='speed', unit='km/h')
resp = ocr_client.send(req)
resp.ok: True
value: 95 km/h
